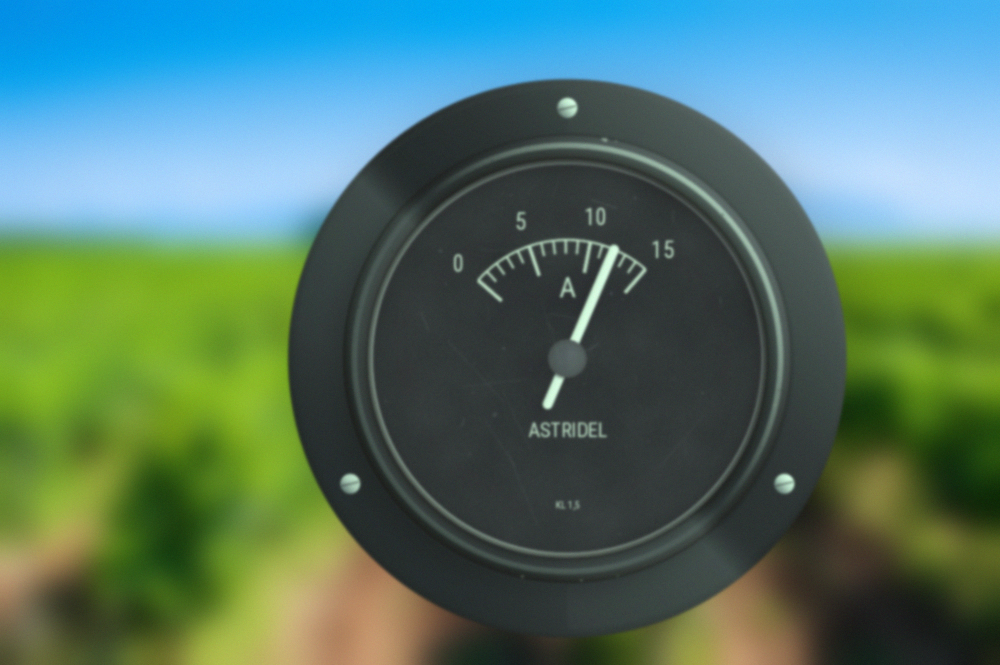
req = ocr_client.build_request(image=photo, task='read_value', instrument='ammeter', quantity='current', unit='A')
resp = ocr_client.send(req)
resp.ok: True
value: 12 A
